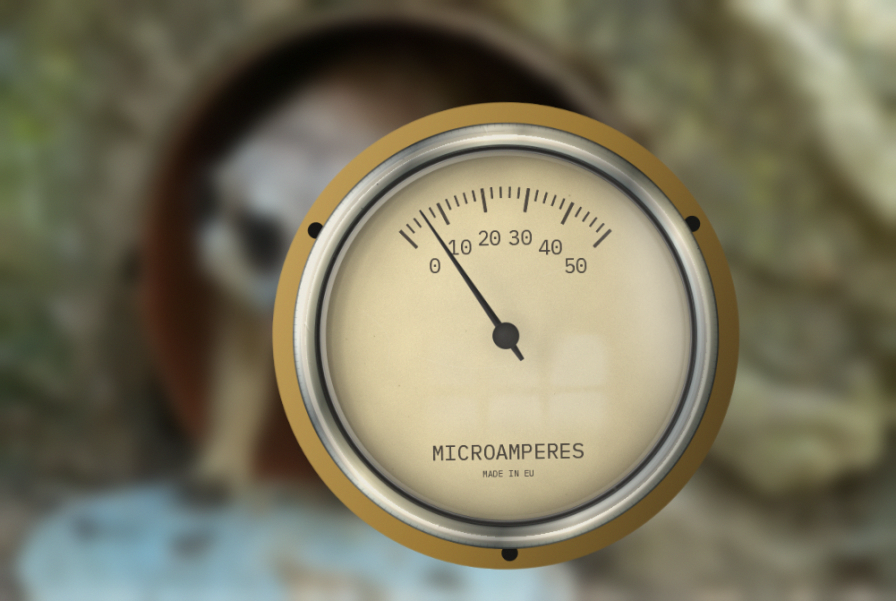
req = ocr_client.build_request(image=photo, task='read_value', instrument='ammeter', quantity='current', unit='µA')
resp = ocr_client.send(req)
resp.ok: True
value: 6 µA
